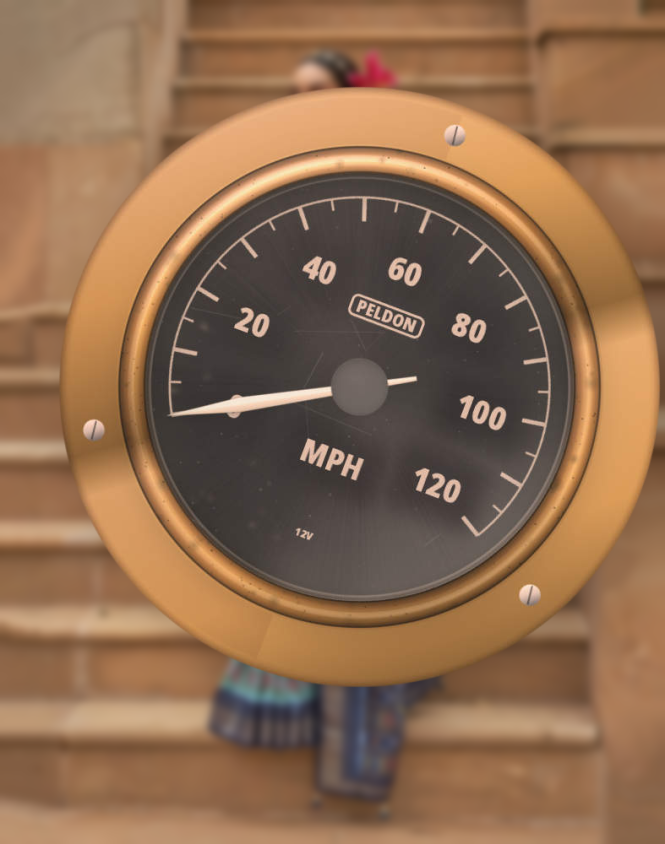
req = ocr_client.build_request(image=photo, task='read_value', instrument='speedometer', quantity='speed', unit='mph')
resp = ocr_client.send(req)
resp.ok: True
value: 0 mph
